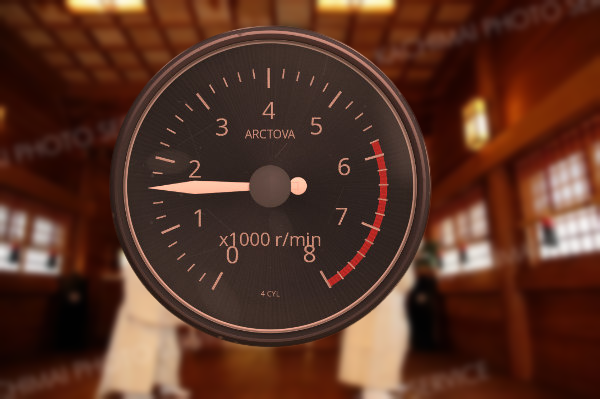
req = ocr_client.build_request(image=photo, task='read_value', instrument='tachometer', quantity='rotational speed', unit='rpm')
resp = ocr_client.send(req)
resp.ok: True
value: 1600 rpm
